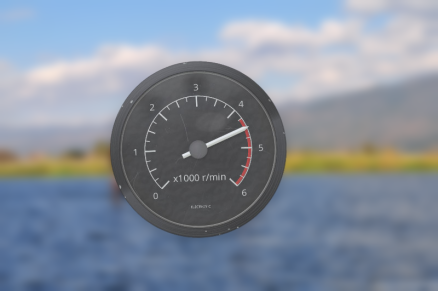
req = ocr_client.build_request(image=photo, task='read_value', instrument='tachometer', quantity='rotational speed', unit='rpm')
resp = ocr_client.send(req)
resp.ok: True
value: 4500 rpm
